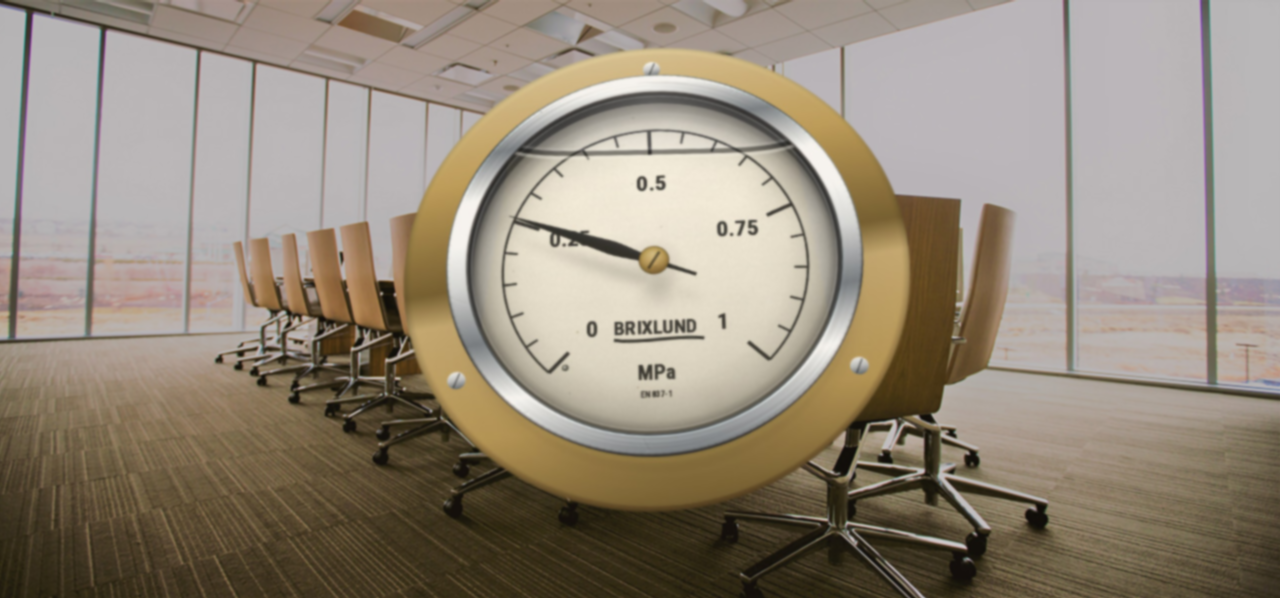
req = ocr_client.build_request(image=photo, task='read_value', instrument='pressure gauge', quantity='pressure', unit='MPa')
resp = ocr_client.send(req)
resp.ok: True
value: 0.25 MPa
